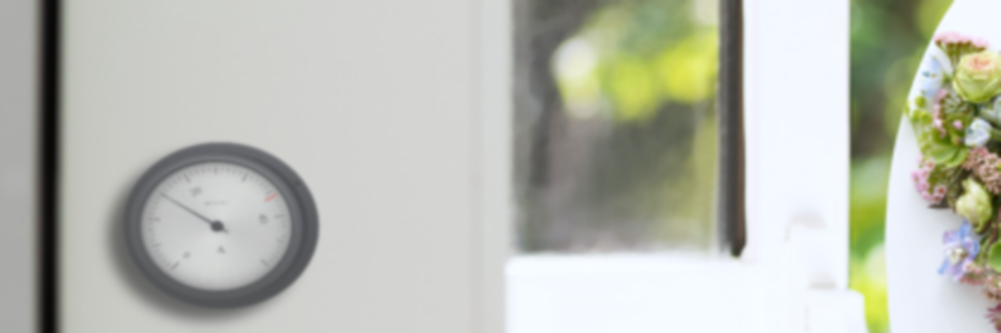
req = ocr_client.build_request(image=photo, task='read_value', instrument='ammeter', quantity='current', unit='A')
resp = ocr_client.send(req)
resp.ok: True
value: 15 A
